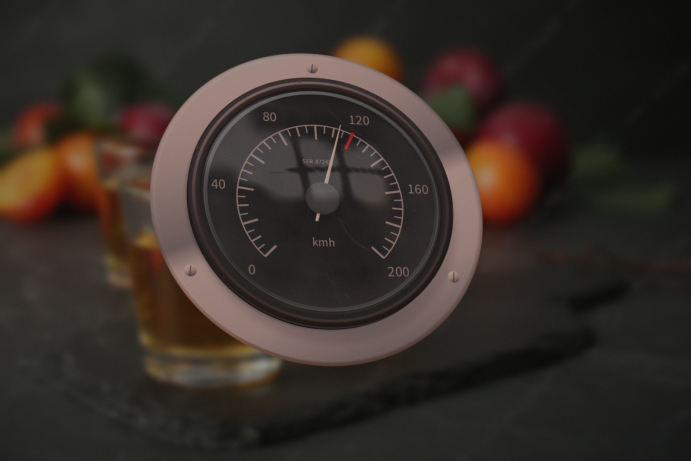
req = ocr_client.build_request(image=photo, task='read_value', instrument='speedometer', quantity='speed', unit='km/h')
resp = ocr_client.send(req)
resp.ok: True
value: 112.5 km/h
